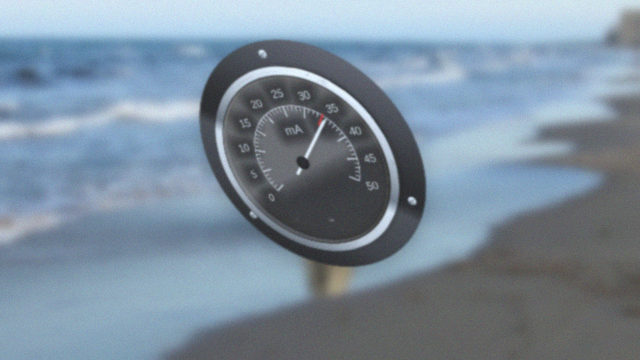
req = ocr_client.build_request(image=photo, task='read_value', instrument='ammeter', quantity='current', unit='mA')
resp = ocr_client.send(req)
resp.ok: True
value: 35 mA
